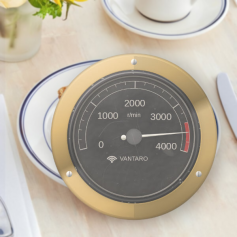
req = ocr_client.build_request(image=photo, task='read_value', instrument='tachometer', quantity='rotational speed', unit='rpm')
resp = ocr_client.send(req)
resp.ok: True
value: 3600 rpm
